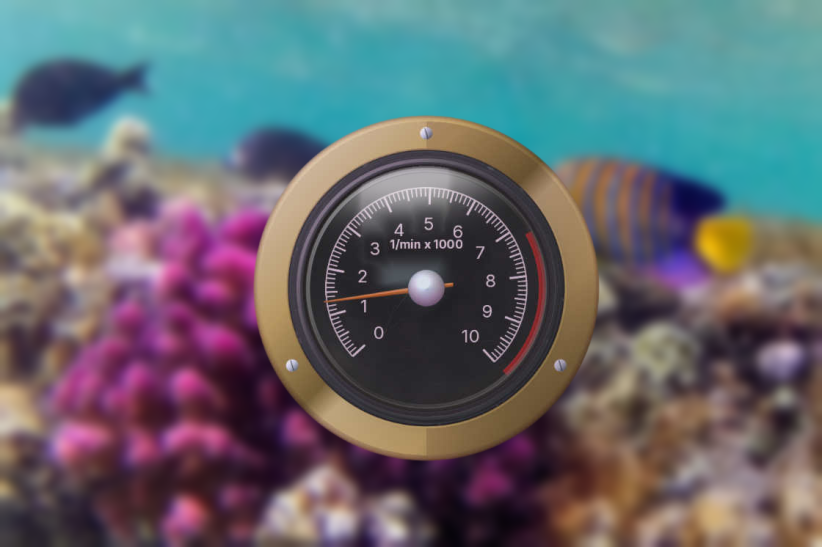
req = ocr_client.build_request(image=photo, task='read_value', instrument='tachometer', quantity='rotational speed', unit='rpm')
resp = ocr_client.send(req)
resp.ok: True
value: 1300 rpm
